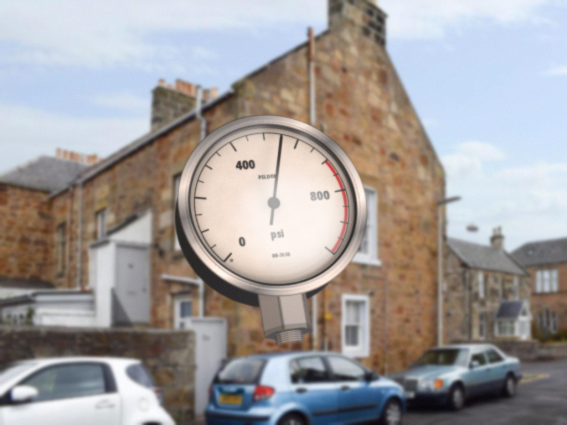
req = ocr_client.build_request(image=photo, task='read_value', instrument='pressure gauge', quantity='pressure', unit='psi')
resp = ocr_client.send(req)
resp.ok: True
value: 550 psi
